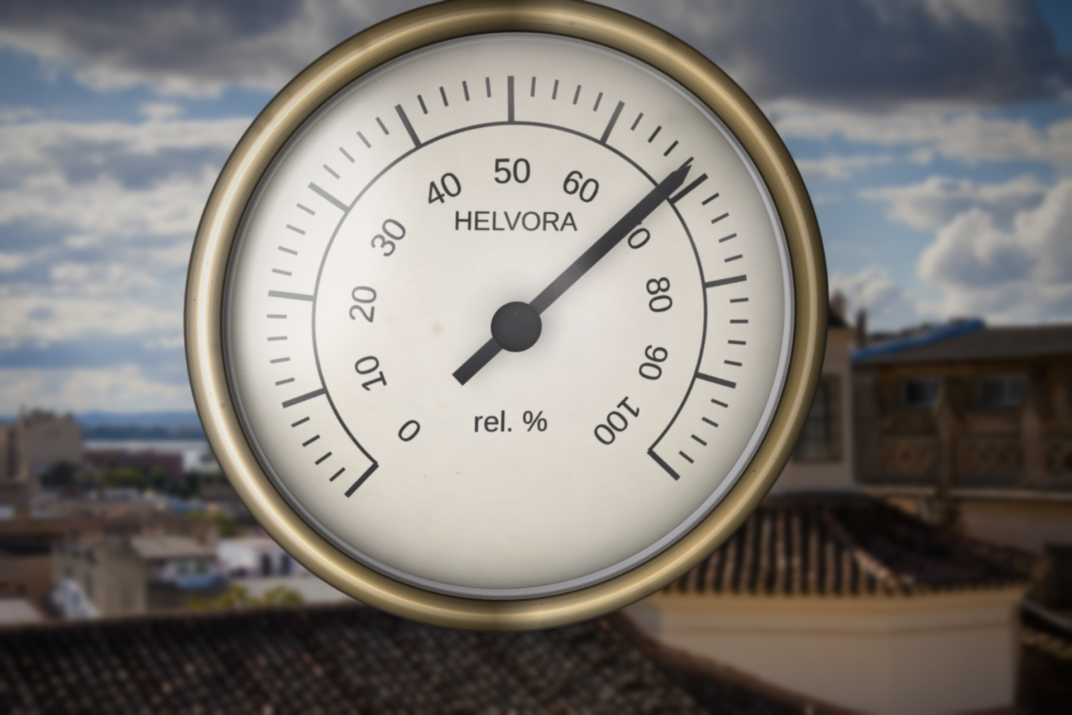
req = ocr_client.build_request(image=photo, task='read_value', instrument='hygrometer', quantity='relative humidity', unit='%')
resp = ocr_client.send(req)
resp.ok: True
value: 68 %
